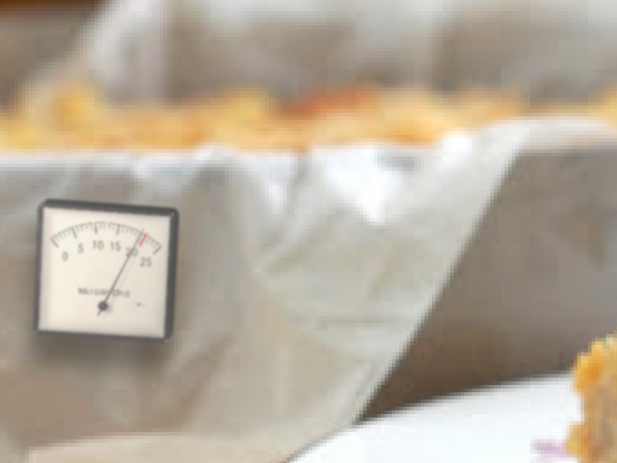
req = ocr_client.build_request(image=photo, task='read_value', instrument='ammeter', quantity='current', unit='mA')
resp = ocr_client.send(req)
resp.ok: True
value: 20 mA
